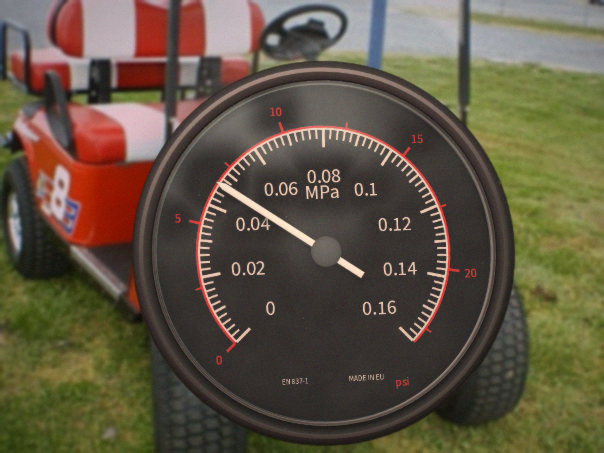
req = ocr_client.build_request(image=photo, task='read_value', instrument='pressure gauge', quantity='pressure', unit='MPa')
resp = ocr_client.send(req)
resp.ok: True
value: 0.046 MPa
